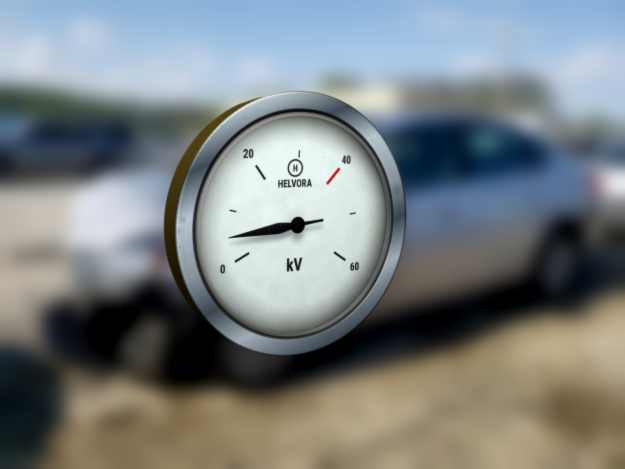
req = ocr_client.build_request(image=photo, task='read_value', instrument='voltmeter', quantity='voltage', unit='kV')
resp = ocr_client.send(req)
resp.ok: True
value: 5 kV
